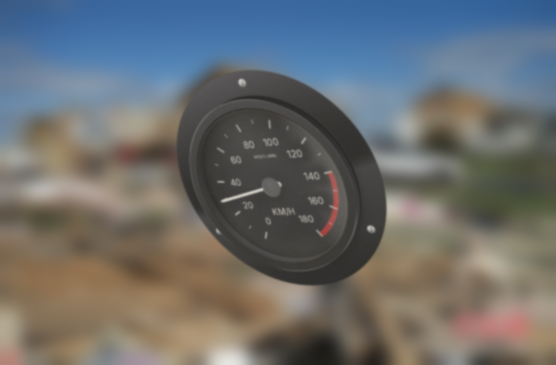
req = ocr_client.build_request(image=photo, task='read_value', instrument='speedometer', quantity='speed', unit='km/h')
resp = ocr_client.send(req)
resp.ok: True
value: 30 km/h
